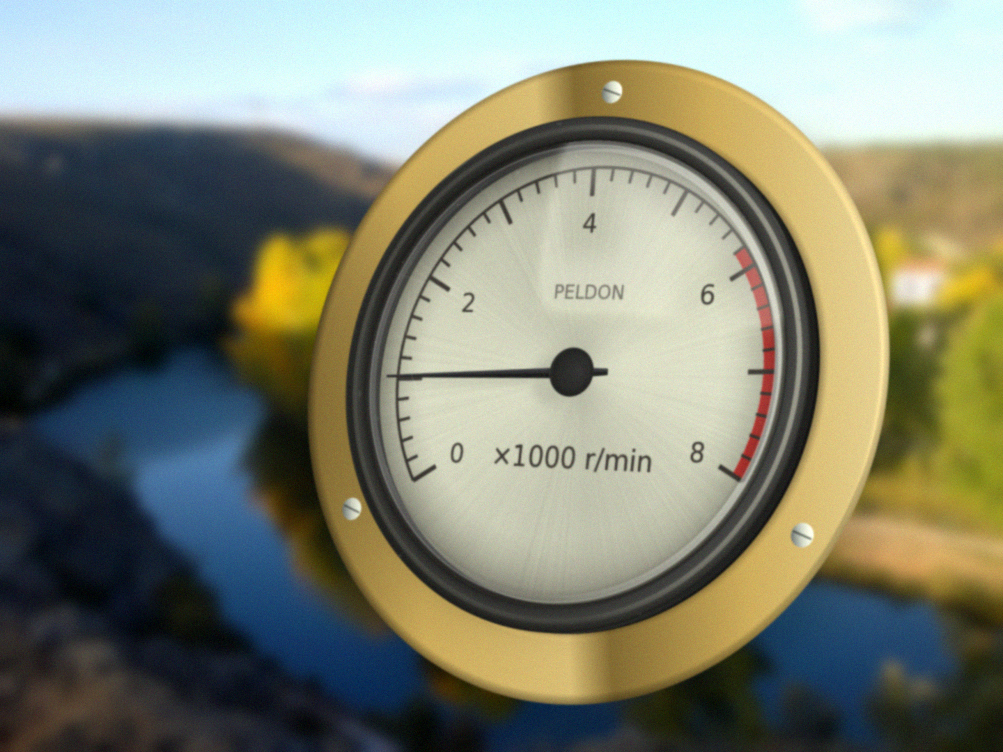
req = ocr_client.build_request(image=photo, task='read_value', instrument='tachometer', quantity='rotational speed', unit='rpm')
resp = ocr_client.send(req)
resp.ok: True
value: 1000 rpm
